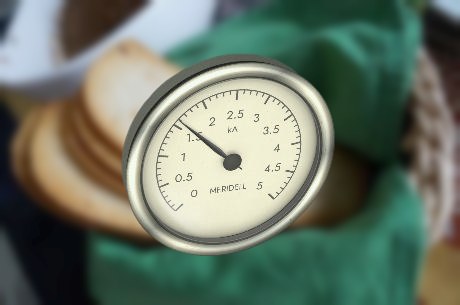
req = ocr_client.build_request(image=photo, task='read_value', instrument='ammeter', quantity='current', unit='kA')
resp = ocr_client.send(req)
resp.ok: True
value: 1.6 kA
